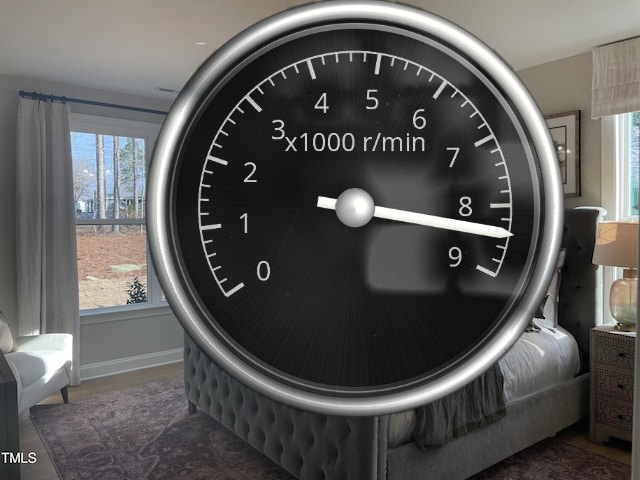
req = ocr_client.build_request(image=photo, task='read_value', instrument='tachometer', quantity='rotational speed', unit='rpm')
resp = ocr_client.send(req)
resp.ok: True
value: 8400 rpm
